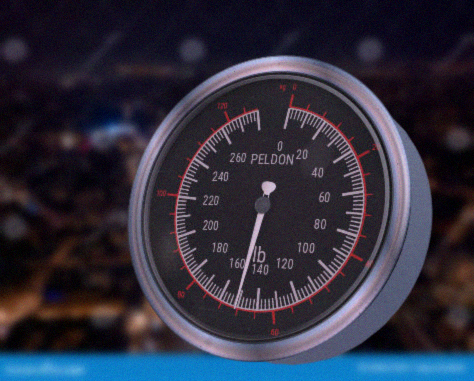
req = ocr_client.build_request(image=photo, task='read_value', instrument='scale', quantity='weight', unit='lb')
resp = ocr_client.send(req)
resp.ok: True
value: 150 lb
